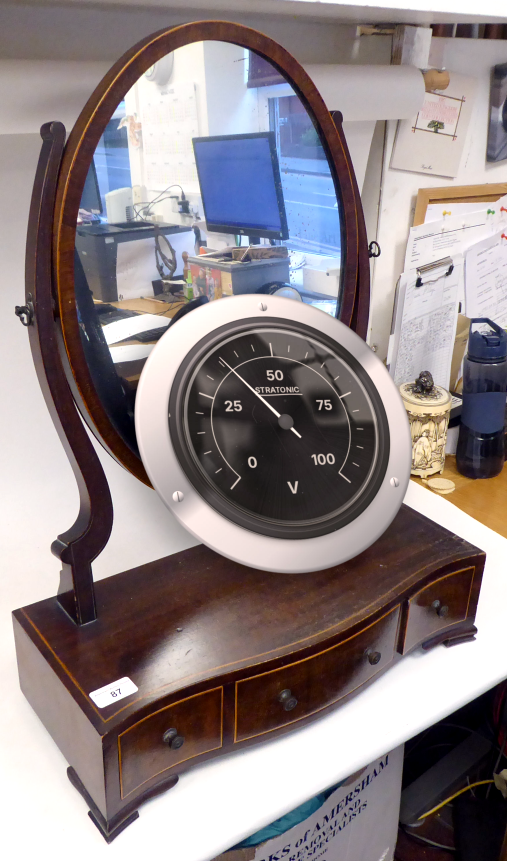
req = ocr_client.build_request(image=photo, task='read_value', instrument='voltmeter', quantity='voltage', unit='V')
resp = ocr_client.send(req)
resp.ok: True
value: 35 V
